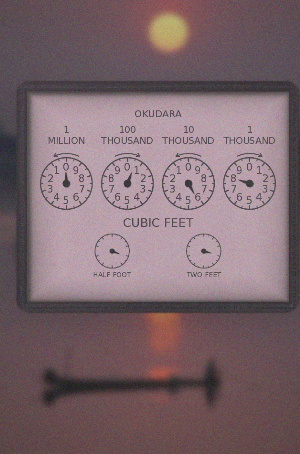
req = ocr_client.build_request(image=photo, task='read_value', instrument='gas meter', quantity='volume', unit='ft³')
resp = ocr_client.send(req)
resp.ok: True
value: 5800 ft³
